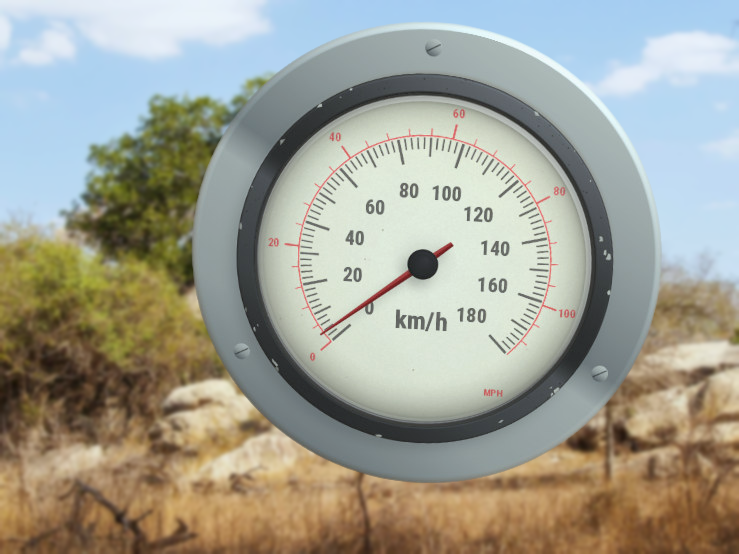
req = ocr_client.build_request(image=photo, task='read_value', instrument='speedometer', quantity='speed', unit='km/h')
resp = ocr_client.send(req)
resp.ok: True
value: 4 km/h
